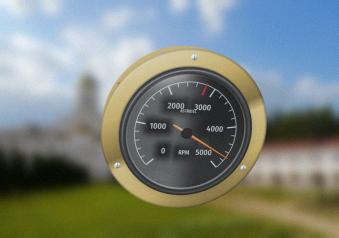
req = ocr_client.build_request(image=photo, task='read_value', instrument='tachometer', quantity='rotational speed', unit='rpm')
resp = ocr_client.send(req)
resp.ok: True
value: 4700 rpm
